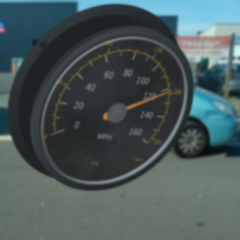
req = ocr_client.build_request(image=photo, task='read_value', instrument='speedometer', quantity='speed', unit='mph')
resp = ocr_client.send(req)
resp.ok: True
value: 120 mph
